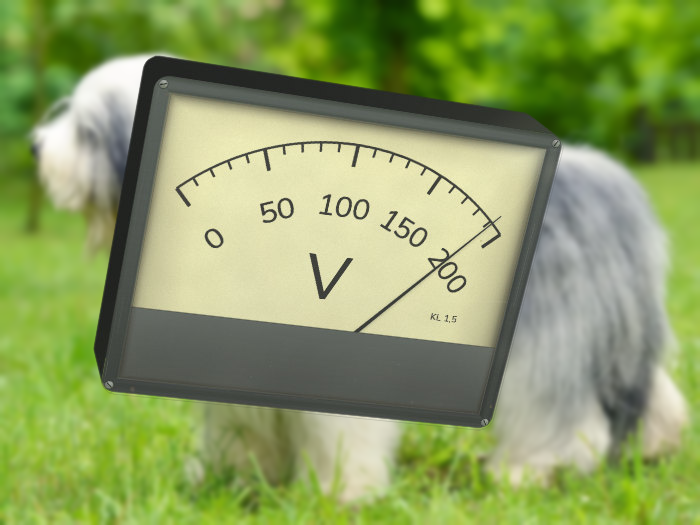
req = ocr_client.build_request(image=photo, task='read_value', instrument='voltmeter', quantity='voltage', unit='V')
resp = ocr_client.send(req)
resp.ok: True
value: 190 V
